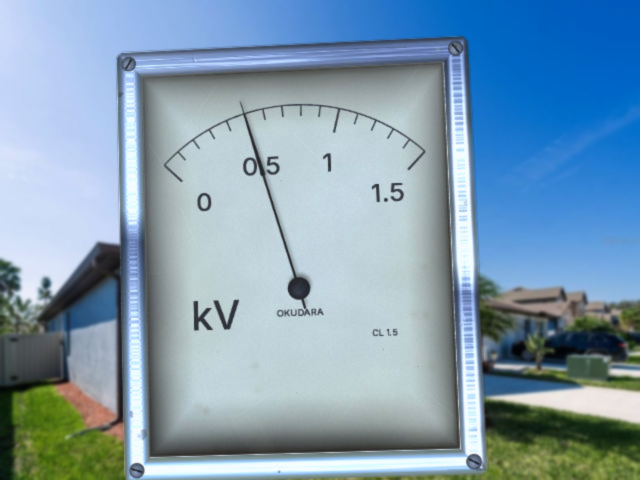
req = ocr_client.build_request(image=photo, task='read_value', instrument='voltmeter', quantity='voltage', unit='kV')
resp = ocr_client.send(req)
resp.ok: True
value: 0.5 kV
